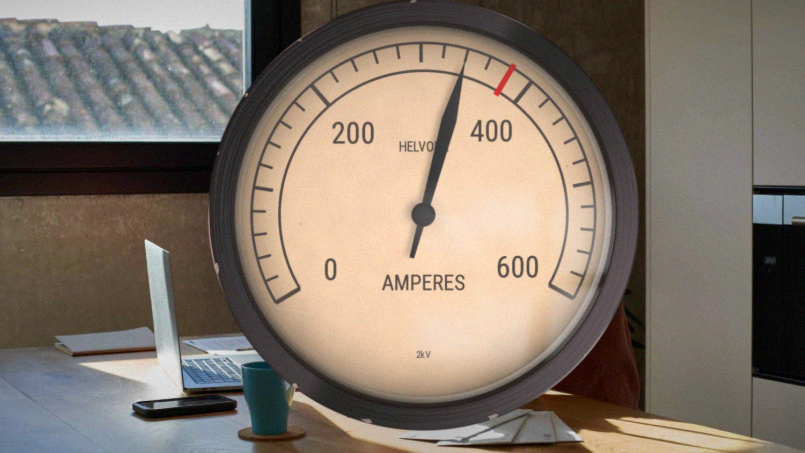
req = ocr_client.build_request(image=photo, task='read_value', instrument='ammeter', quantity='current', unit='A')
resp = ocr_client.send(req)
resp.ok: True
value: 340 A
